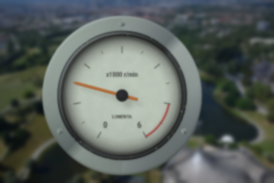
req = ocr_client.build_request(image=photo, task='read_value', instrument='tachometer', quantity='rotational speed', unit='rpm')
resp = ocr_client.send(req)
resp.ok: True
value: 1500 rpm
